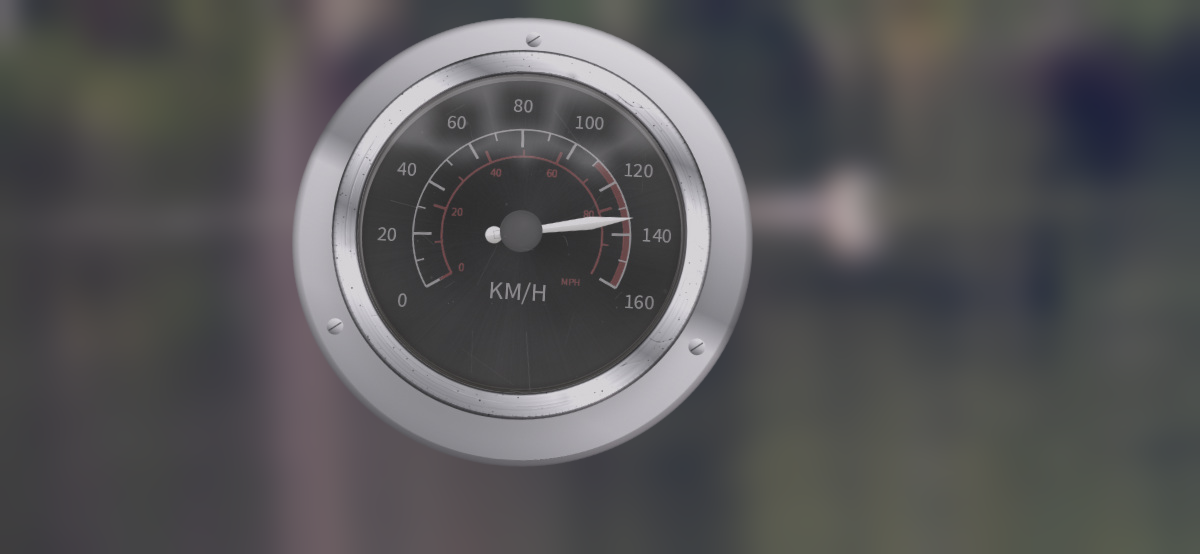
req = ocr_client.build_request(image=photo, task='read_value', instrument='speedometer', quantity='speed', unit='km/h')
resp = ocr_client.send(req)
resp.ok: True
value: 135 km/h
